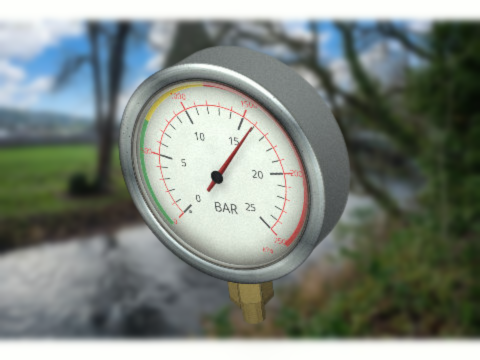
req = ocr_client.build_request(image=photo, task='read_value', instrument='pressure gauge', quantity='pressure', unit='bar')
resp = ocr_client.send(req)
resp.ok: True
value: 16 bar
